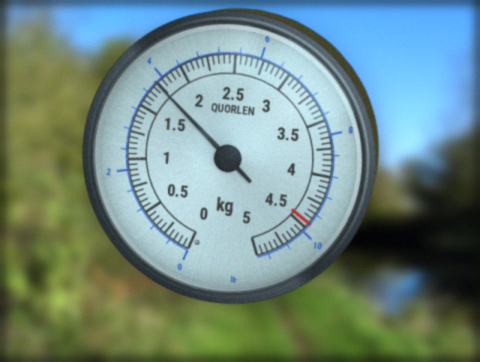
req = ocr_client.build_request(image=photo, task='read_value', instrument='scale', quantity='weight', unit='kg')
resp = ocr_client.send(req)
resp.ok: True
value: 1.75 kg
